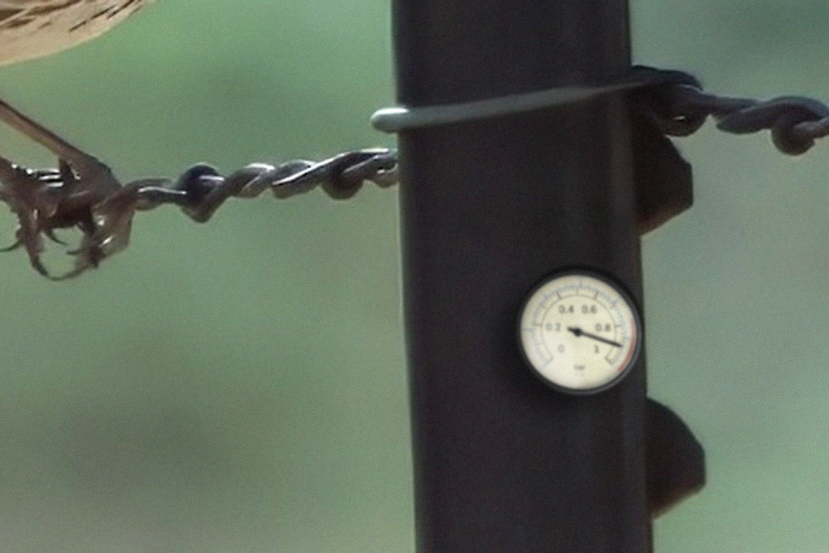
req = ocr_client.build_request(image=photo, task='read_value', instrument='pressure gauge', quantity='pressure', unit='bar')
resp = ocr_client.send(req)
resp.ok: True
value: 0.9 bar
